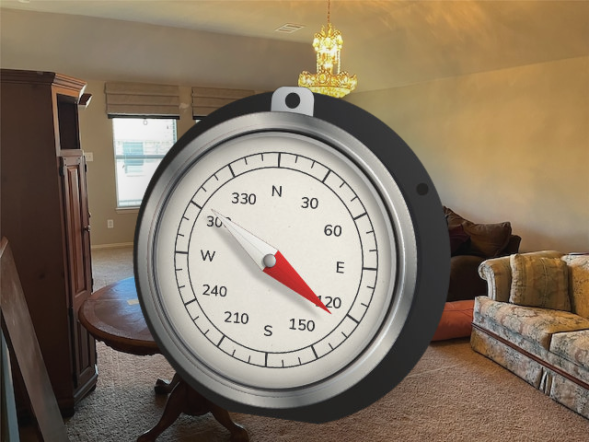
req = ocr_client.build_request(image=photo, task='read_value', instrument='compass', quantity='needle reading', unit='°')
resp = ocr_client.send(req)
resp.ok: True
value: 125 °
